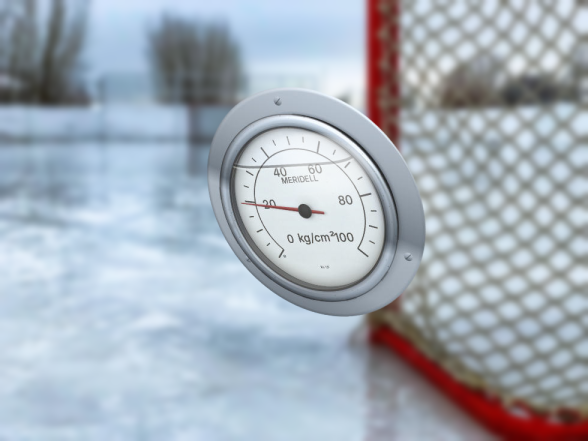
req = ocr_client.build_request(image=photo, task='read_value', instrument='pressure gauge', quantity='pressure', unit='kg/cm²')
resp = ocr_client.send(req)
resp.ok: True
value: 20 kg/cm²
